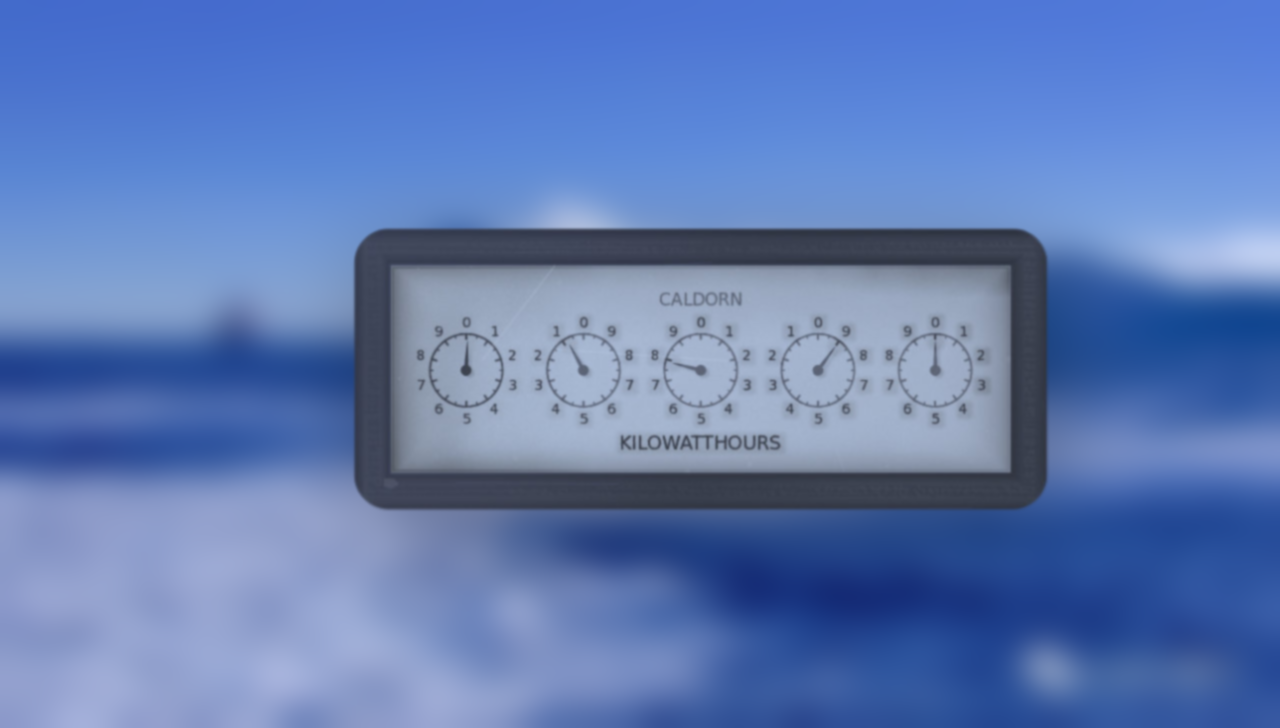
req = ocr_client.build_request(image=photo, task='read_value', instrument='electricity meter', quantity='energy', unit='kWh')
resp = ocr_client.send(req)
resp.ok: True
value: 790 kWh
